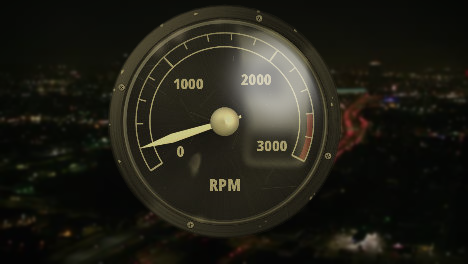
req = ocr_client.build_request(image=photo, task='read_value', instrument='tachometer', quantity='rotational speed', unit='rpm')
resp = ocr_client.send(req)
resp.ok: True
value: 200 rpm
